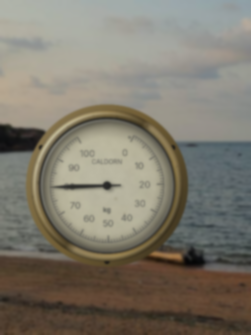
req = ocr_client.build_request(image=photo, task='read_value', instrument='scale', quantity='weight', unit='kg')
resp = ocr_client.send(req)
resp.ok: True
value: 80 kg
